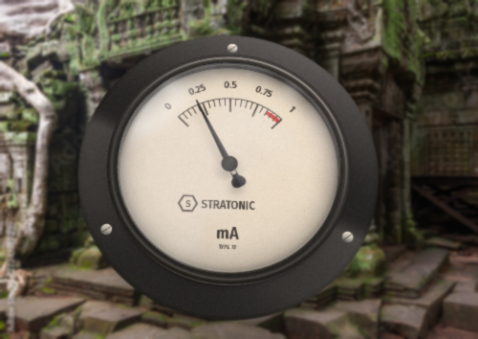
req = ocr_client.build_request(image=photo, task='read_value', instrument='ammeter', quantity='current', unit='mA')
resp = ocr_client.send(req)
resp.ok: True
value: 0.2 mA
